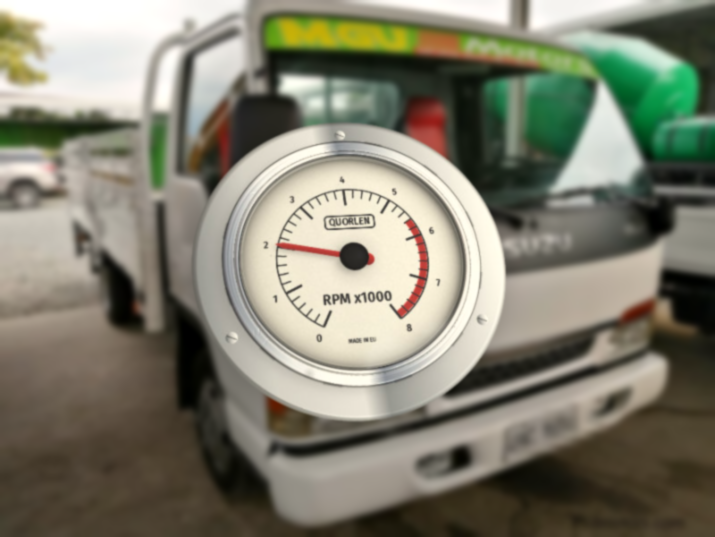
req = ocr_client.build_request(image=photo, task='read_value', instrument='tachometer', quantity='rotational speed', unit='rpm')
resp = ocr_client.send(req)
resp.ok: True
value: 2000 rpm
